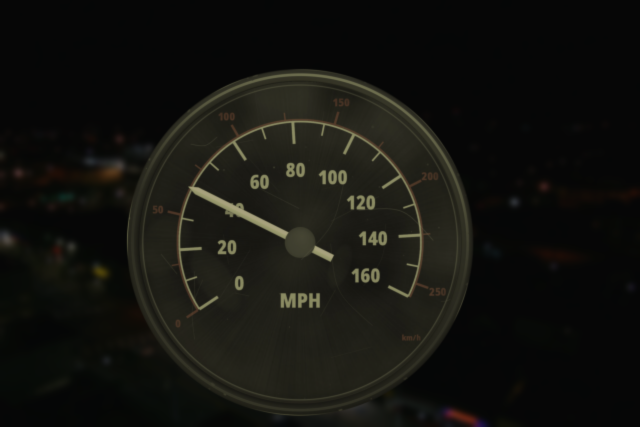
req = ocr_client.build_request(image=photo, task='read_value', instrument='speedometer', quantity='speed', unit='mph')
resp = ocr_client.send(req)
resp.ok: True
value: 40 mph
